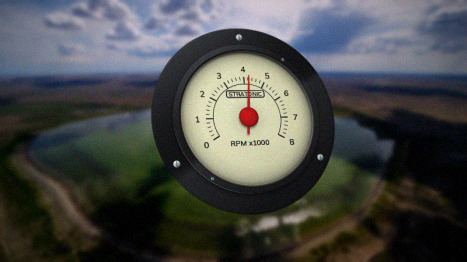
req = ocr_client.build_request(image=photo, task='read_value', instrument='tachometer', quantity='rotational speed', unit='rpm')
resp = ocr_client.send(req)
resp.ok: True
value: 4200 rpm
